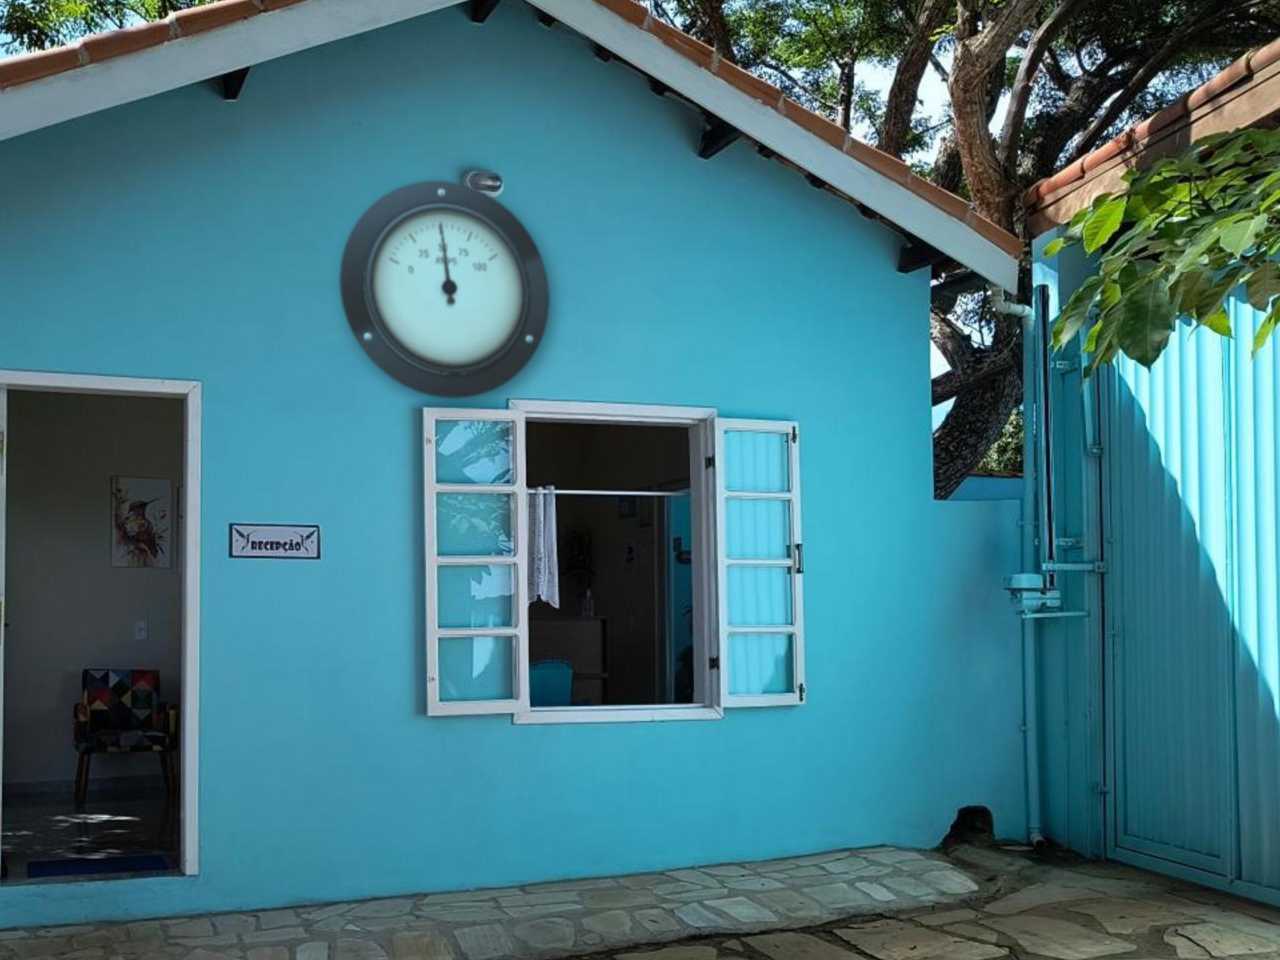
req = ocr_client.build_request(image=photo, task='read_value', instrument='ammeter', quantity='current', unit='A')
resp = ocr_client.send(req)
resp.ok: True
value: 50 A
